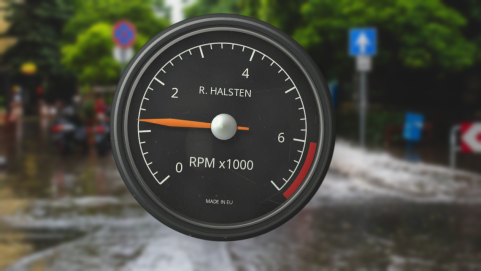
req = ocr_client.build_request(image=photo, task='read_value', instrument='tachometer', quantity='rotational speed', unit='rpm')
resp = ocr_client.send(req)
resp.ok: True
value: 1200 rpm
